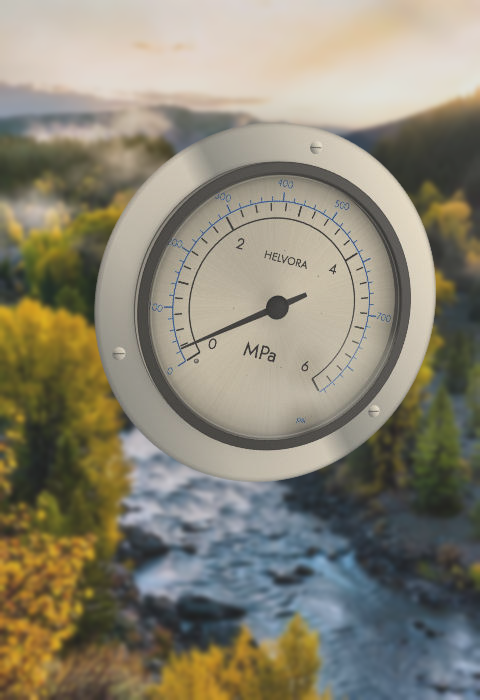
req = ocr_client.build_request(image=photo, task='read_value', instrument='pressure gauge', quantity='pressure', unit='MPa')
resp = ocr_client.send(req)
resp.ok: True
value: 0.2 MPa
